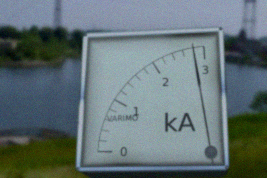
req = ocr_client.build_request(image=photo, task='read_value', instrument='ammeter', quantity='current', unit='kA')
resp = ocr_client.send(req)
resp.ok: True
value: 2.8 kA
